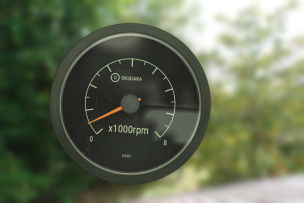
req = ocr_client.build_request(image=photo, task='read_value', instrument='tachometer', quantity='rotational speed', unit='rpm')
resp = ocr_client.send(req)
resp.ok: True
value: 500 rpm
